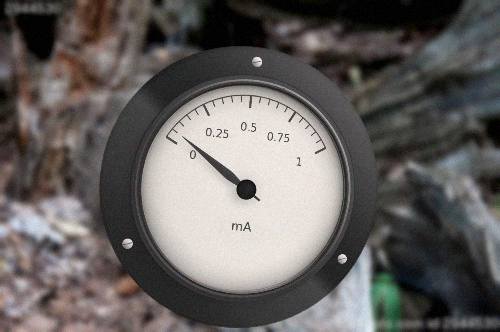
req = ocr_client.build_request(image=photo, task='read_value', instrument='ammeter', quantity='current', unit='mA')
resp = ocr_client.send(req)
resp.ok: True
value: 0.05 mA
